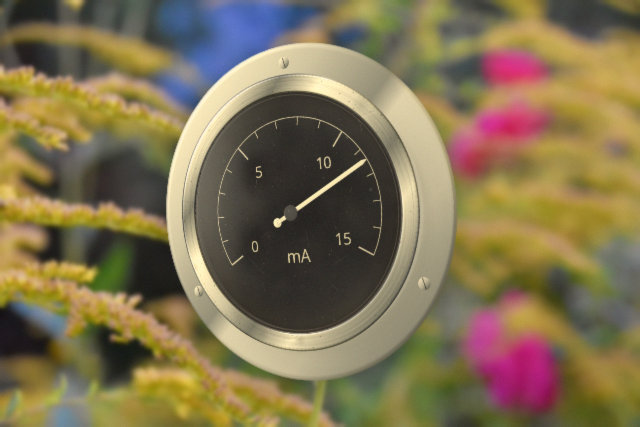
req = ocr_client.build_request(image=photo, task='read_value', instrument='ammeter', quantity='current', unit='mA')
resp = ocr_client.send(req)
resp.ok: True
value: 11.5 mA
